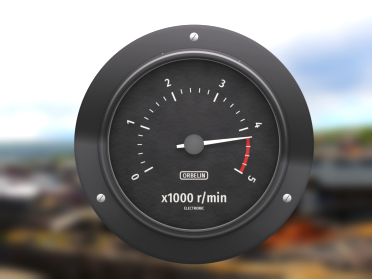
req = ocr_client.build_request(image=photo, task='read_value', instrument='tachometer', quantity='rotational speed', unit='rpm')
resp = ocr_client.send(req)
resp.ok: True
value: 4200 rpm
